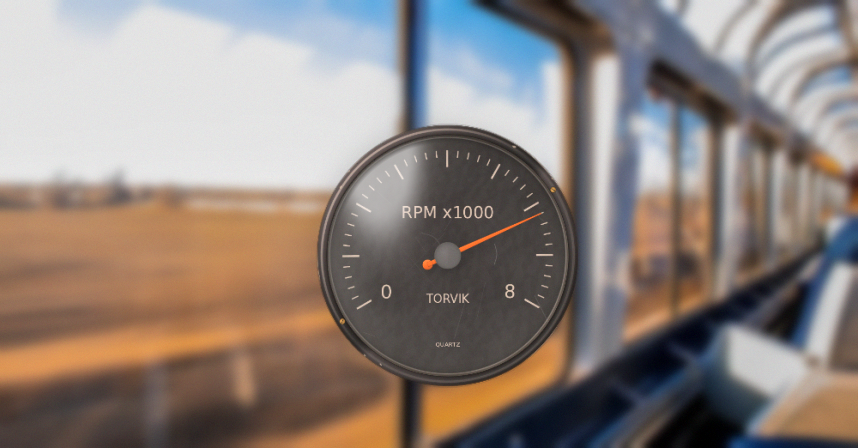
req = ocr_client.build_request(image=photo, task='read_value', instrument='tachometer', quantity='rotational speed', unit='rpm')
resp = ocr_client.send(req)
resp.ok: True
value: 6200 rpm
